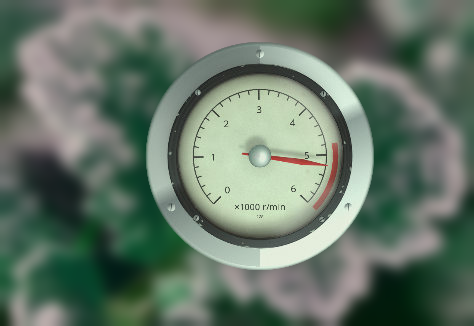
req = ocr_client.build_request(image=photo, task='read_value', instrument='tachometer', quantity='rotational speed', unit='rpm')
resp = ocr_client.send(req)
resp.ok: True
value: 5200 rpm
